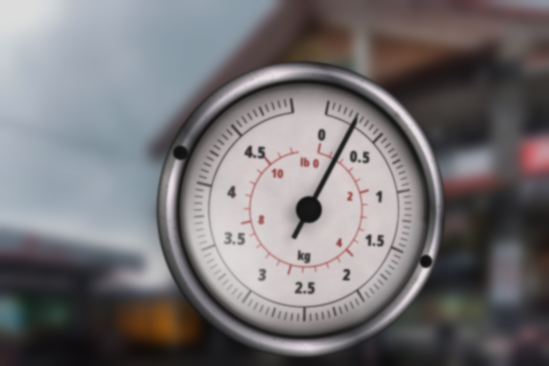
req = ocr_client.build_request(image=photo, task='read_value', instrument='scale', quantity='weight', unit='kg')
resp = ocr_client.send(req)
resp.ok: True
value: 0.25 kg
